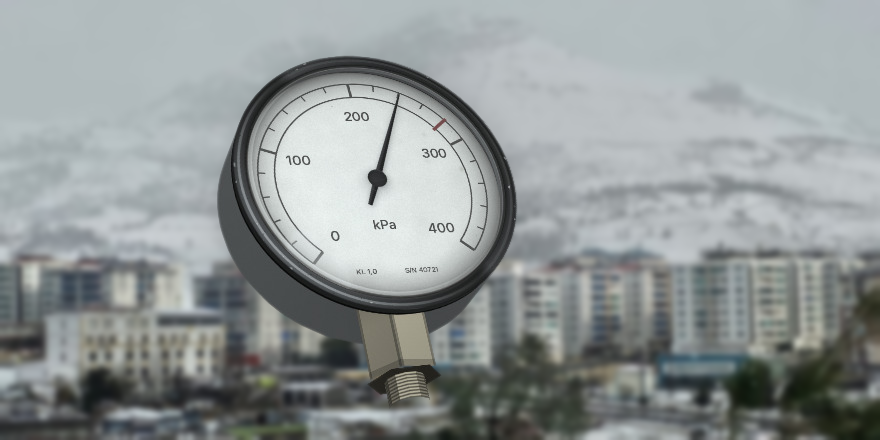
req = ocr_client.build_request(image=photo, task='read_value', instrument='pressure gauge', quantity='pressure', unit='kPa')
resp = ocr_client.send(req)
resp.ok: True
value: 240 kPa
